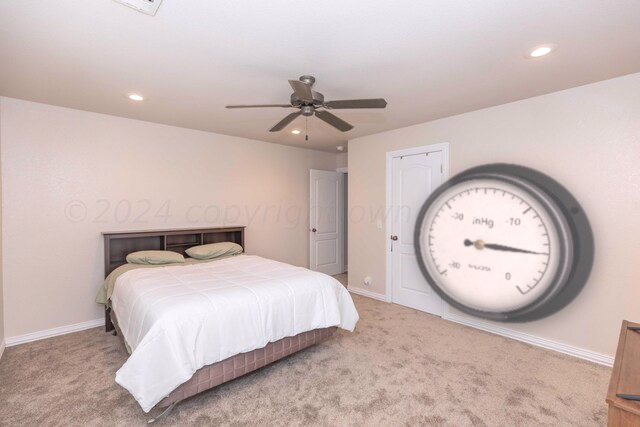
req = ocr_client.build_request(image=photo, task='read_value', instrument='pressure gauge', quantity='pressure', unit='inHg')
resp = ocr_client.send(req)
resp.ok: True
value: -5 inHg
